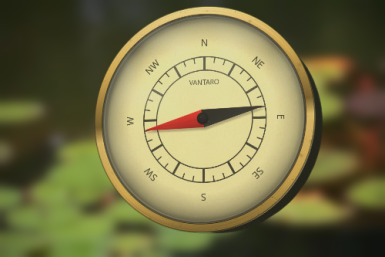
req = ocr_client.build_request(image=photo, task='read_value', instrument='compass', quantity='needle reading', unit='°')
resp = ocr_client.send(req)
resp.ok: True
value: 260 °
